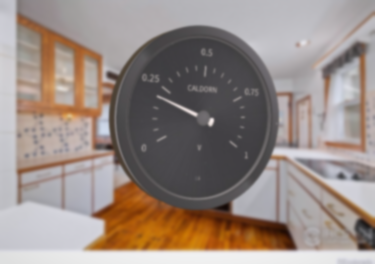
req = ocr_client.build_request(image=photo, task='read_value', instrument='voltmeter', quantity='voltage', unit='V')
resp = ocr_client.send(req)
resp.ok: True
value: 0.2 V
